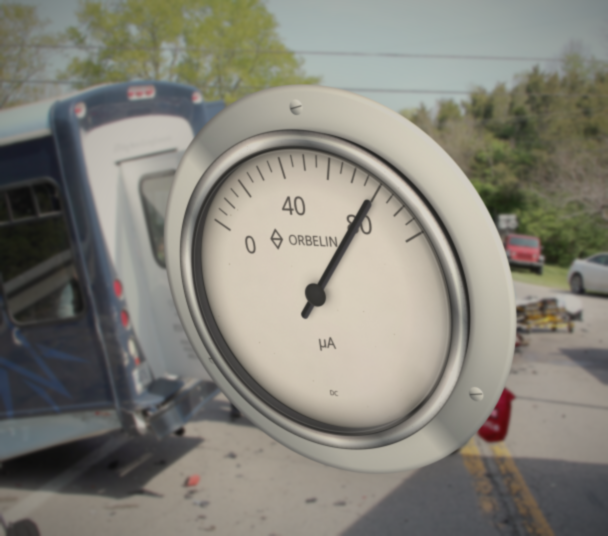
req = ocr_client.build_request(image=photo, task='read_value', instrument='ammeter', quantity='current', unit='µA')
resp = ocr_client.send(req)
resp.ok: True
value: 80 µA
